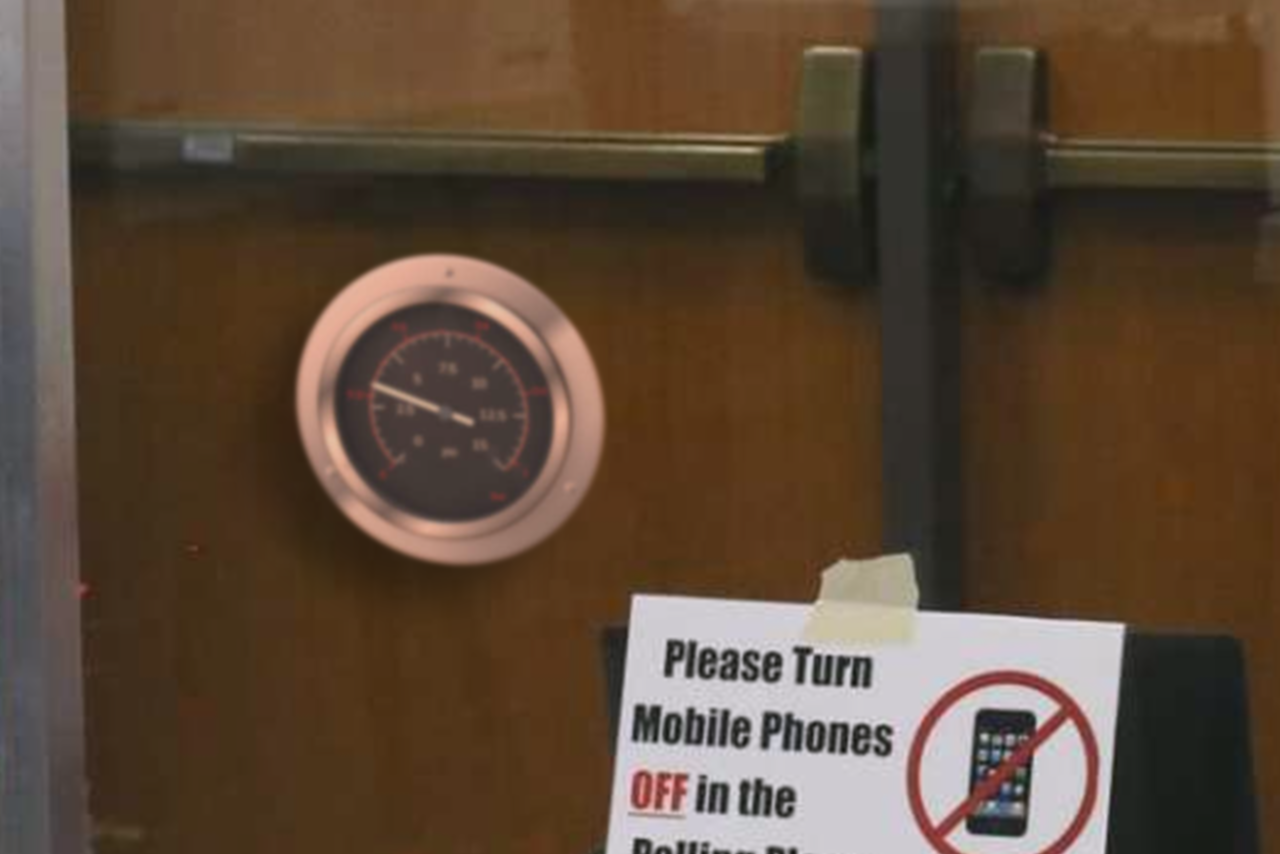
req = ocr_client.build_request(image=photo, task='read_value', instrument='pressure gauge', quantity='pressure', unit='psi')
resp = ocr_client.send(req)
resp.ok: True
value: 3.5 psi
